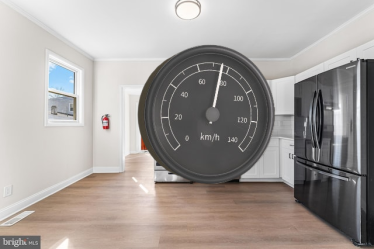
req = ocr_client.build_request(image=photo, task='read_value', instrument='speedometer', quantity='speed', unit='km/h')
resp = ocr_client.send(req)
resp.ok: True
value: 75 km/h
